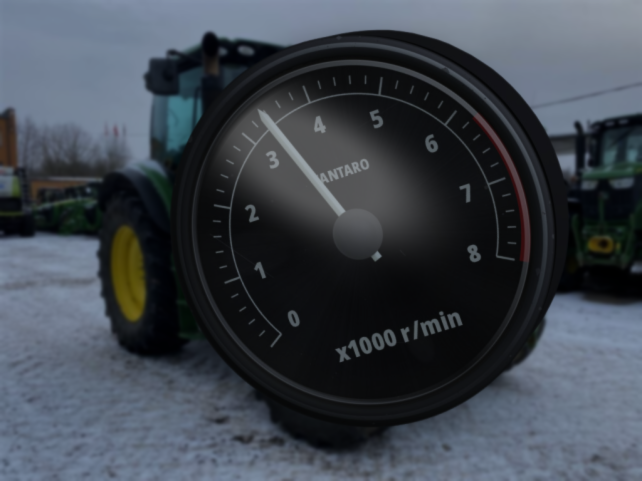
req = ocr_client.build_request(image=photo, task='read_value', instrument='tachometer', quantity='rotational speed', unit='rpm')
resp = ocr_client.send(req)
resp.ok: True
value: 3400 rpm
